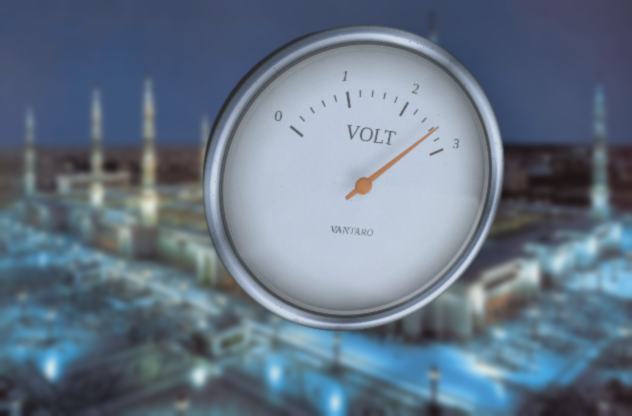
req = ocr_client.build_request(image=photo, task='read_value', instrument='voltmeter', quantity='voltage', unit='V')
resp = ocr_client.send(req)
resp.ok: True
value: 2.6 V
